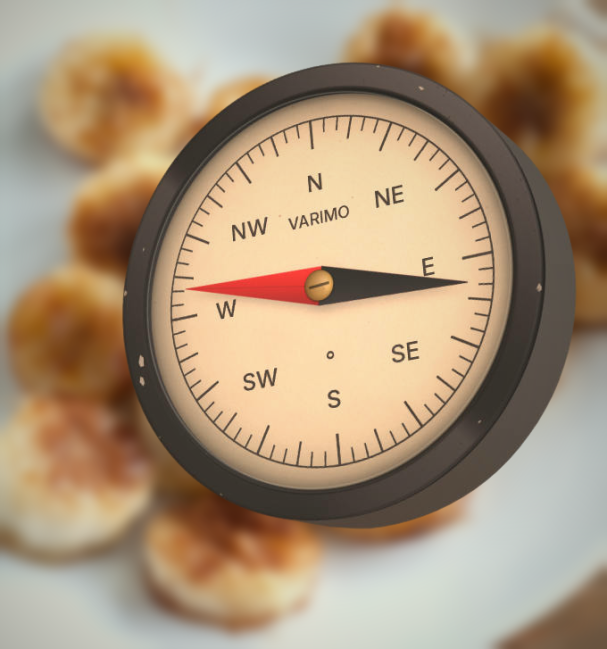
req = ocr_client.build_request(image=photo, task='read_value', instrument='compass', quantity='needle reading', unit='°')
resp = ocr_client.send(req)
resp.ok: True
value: 280 °
